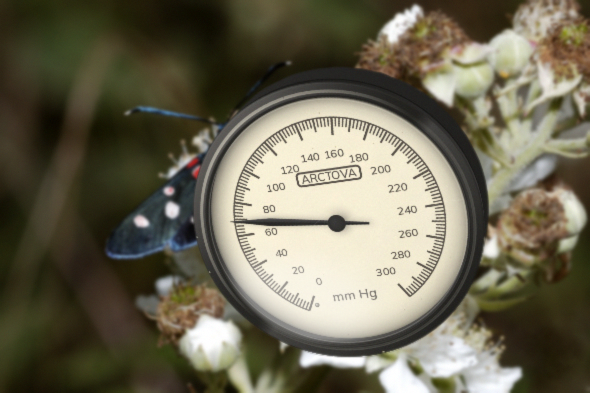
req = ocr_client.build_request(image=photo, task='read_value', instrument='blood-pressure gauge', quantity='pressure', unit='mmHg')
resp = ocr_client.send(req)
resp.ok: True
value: 70 mmHg
